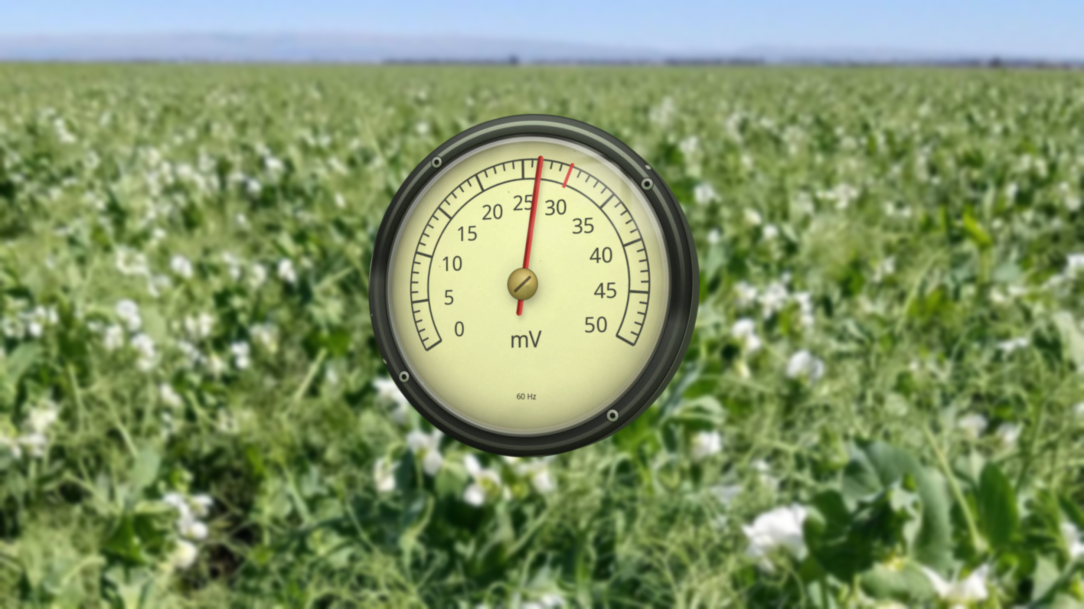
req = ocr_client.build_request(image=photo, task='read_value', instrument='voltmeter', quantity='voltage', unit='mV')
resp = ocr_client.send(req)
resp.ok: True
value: 27 mV
